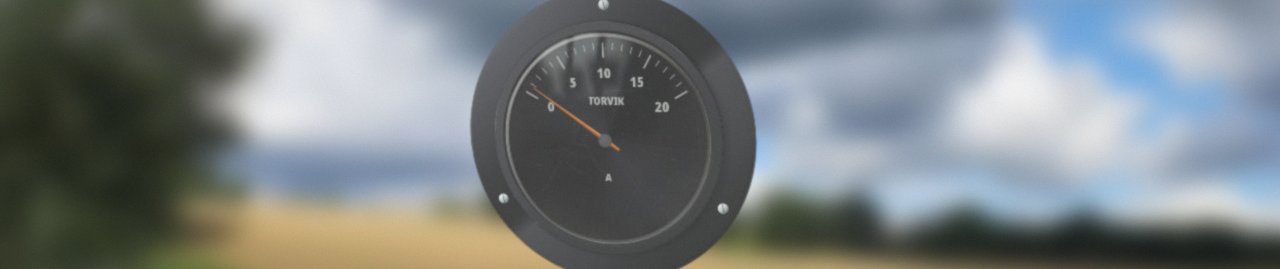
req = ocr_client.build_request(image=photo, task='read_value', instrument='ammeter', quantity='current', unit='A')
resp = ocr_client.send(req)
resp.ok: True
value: 1 A
